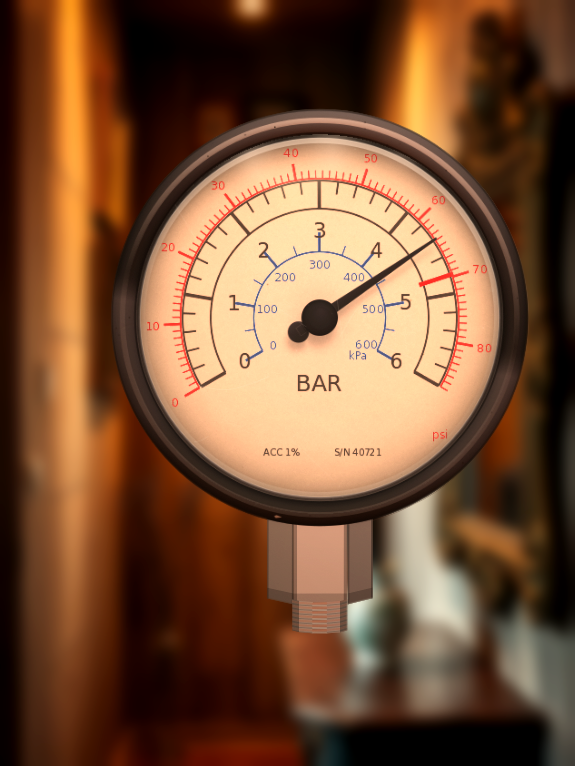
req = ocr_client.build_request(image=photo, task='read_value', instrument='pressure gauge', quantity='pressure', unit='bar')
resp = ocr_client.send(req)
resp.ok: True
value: 4.4 bar
